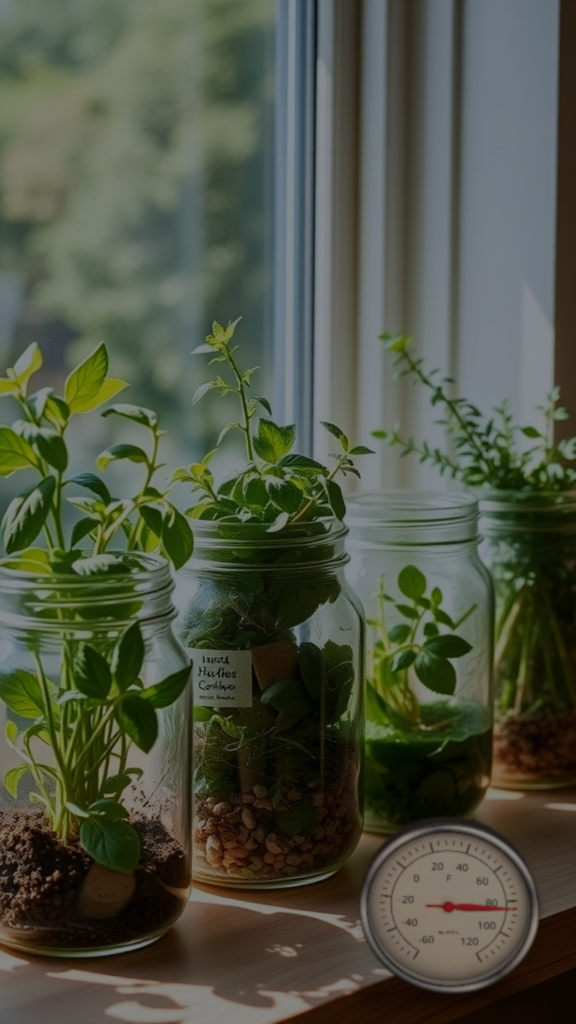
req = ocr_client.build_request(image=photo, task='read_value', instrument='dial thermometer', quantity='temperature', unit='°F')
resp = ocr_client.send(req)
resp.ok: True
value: 84 °F
